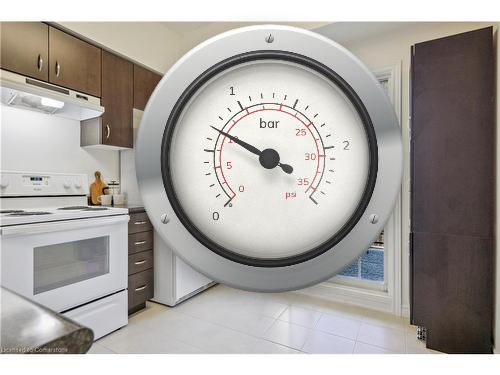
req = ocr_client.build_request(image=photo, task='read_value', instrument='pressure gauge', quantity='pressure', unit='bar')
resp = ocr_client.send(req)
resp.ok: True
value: 0.7 bar
